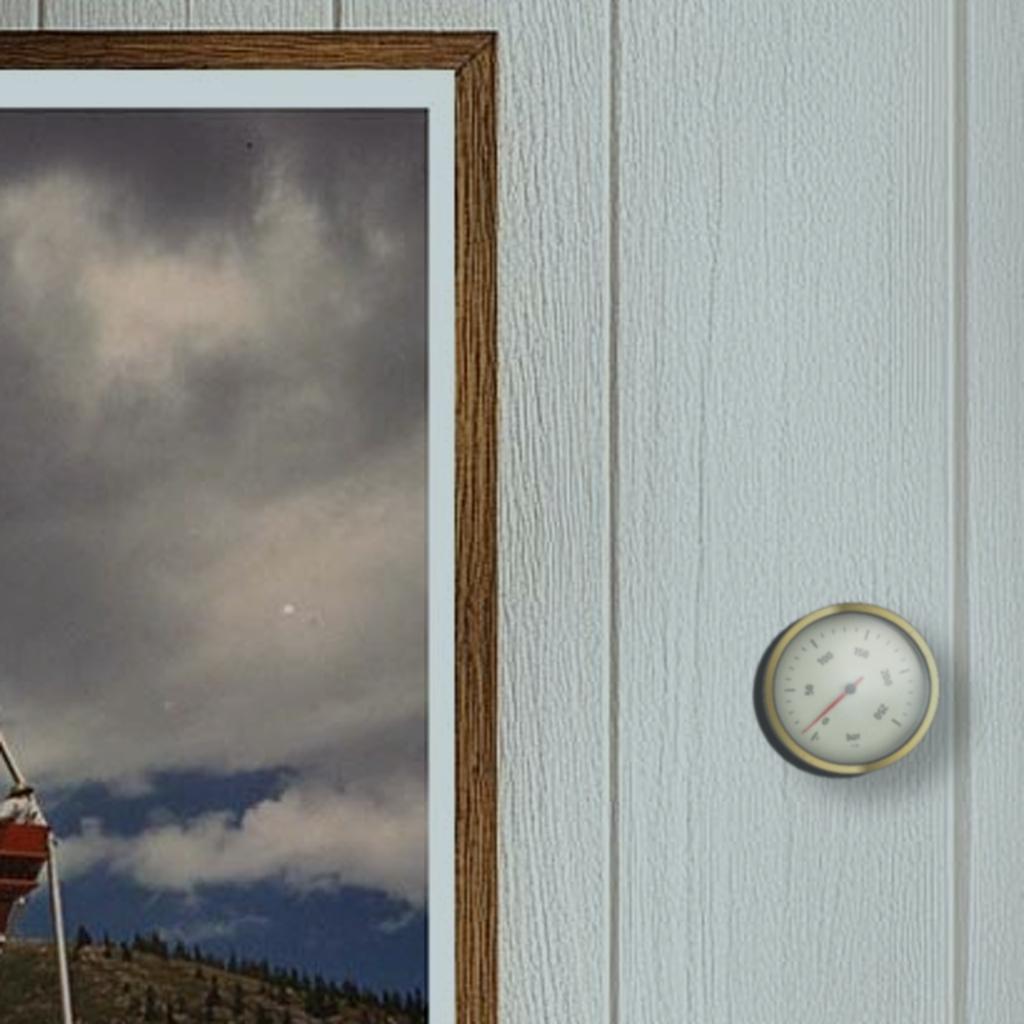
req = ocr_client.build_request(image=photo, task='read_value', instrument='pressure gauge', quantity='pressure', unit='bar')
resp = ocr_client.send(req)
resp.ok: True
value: 10 bar
